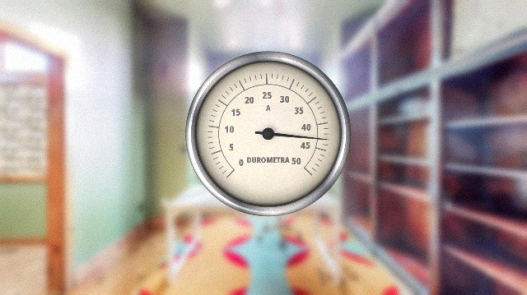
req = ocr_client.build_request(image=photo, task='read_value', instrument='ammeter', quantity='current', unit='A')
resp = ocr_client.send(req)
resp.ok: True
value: 43 A
